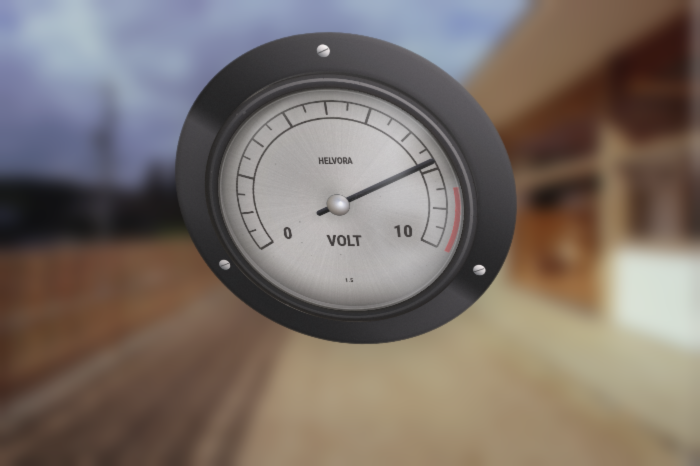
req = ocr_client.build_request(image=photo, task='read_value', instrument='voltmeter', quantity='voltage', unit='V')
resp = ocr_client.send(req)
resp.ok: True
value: 7.75 V
